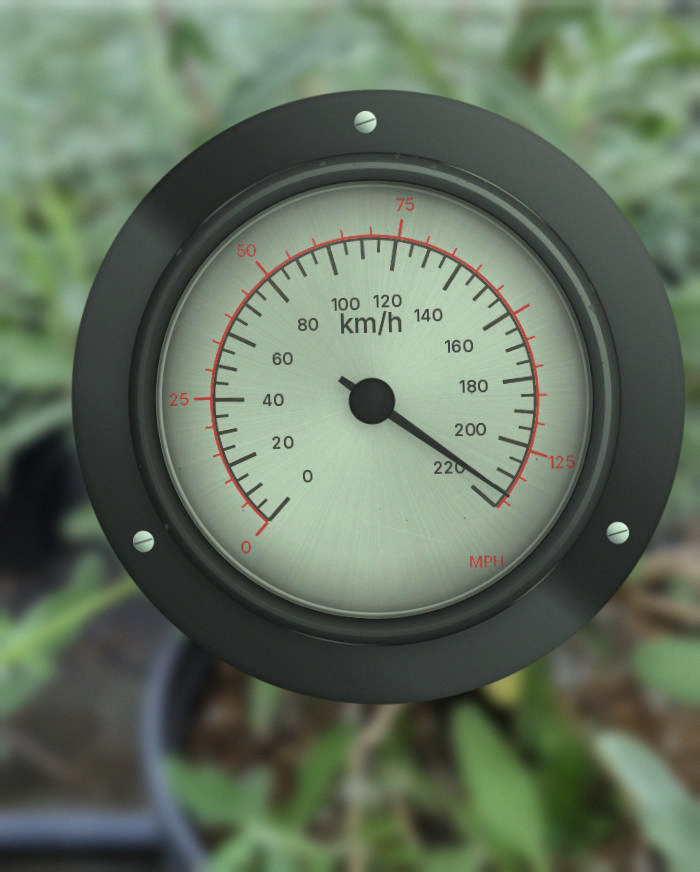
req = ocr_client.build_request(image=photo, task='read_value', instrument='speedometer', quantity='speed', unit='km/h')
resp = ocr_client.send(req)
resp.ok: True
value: 215 km/h
